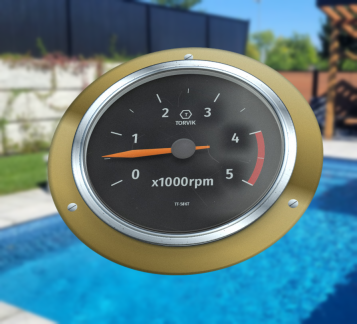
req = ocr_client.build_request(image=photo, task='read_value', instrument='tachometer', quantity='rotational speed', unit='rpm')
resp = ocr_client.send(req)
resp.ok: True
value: 500 rpm
